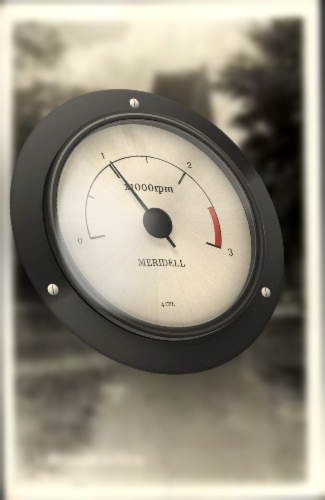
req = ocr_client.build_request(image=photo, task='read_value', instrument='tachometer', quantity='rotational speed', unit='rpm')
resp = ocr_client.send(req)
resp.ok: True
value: 1000 rpm
